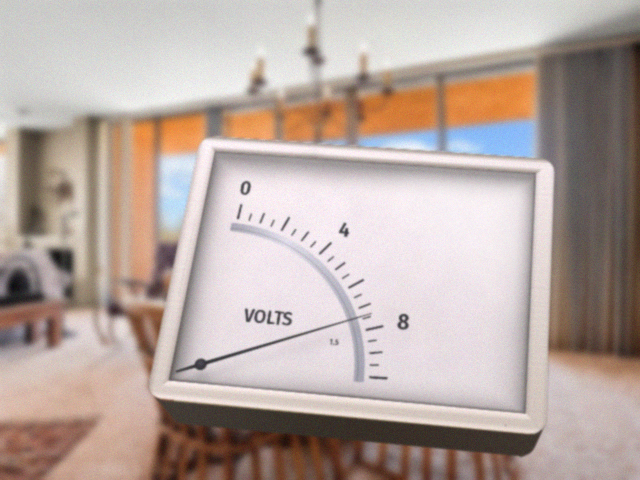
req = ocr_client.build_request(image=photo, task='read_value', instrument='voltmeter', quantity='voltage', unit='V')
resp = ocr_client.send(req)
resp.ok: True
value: 7.5 V
